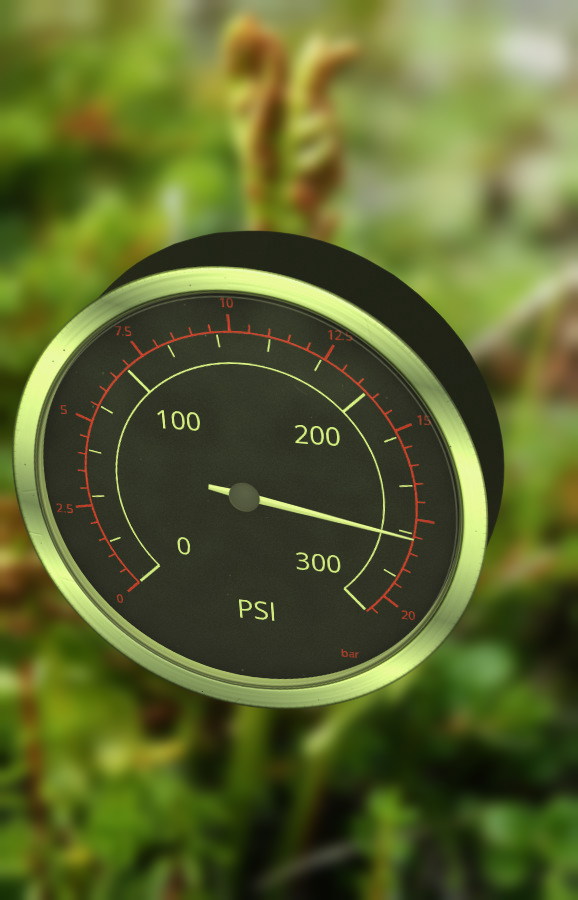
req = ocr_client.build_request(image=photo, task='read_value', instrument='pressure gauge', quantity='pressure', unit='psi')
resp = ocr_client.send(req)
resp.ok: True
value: 260 psi
